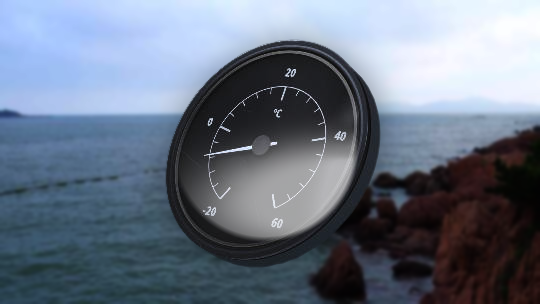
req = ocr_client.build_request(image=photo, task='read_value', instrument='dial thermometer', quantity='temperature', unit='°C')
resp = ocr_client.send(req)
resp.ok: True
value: -8 °C
